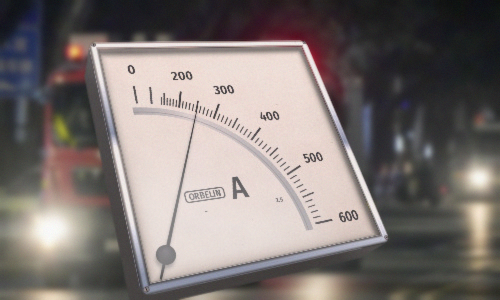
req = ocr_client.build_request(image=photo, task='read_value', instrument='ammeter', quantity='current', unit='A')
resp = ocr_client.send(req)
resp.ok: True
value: 250 A
